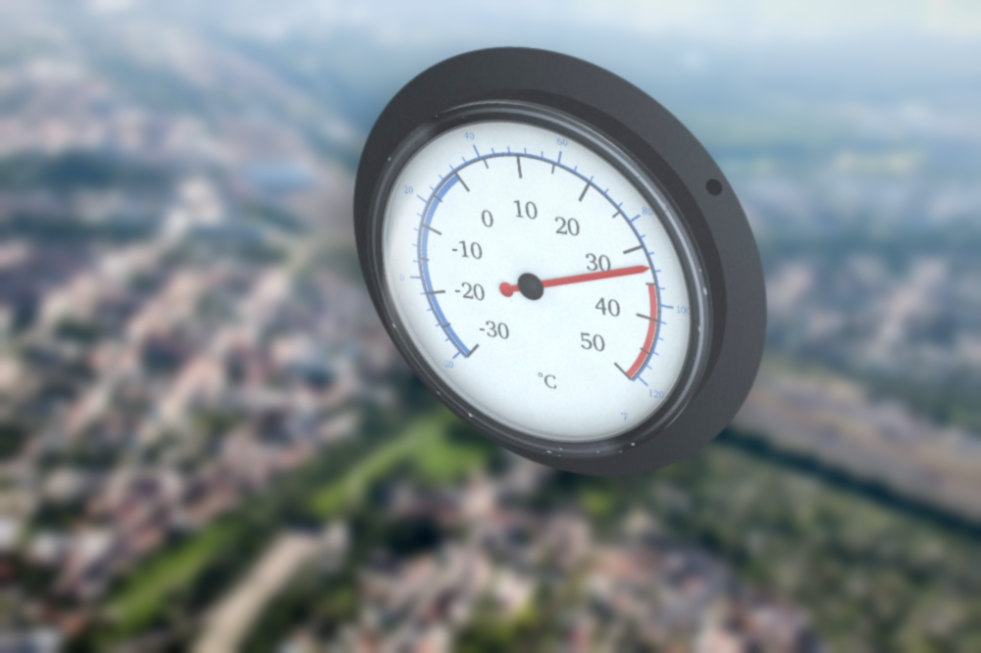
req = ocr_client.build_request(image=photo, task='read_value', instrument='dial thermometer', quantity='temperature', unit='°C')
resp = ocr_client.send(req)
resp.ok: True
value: 32.5 °C
